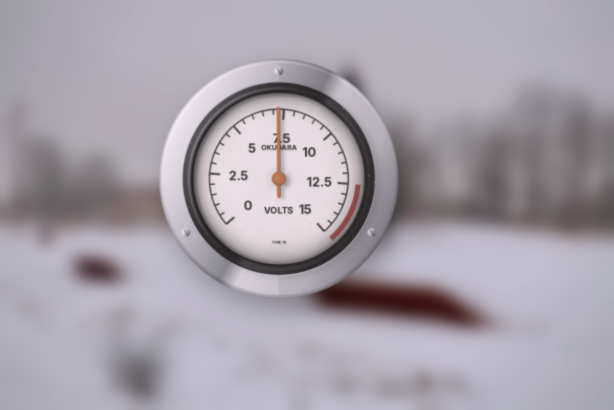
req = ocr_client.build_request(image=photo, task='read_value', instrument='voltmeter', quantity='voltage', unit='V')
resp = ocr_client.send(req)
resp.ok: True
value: 7.25 V
